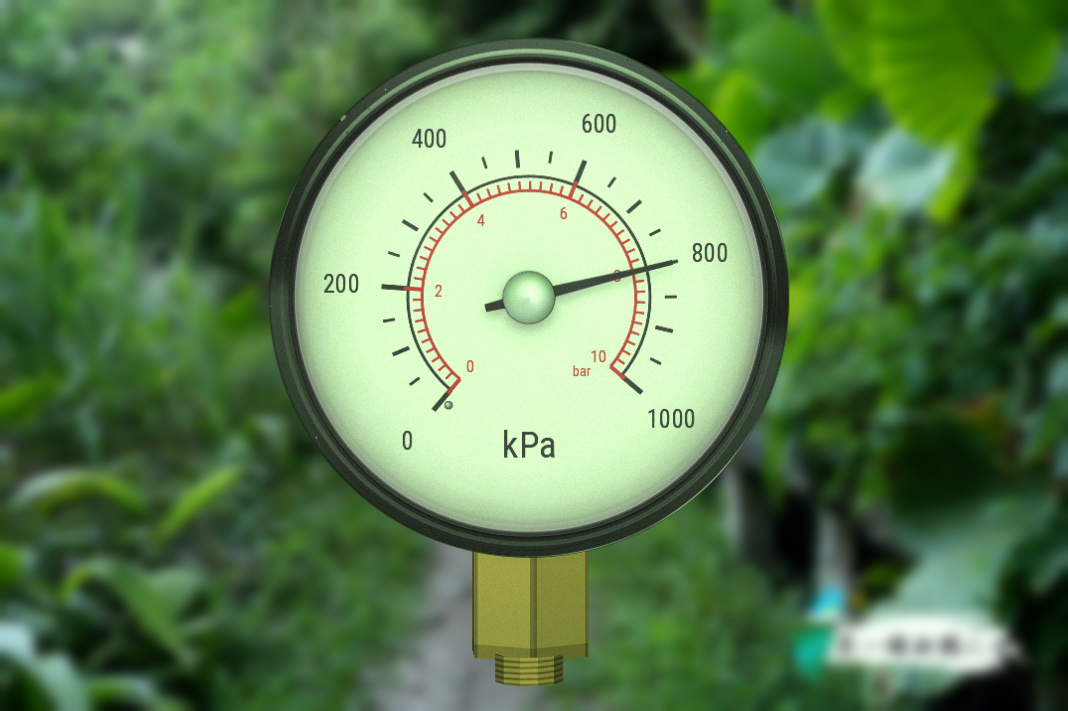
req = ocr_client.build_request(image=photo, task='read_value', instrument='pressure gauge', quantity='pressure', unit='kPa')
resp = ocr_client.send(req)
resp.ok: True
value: 800 kPa
